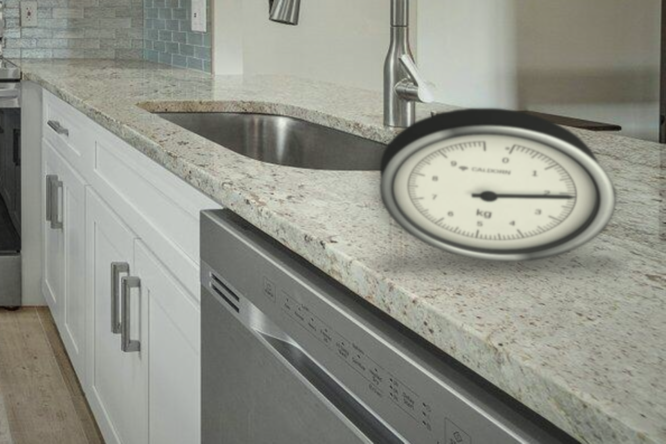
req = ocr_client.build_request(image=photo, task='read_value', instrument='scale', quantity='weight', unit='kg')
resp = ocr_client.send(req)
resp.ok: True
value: 2 kg
